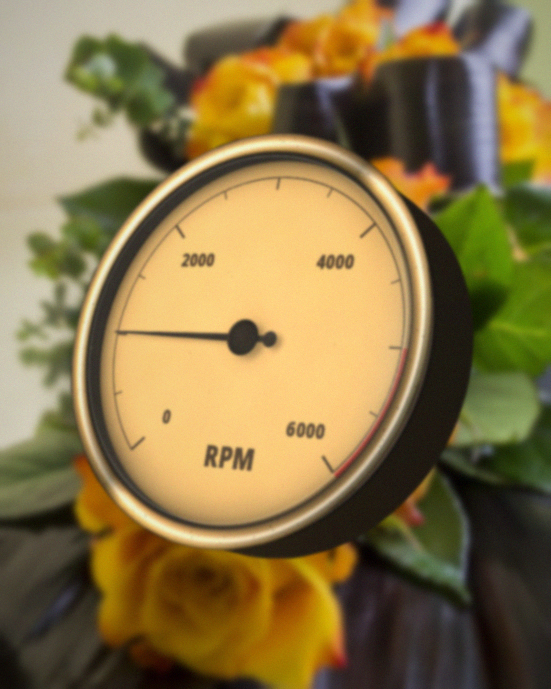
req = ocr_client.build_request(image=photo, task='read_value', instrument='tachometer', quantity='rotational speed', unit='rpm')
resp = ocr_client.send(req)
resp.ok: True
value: 1000 rpm
